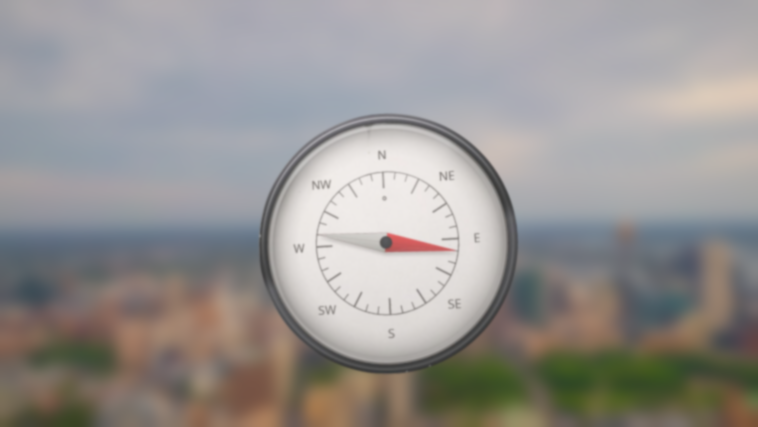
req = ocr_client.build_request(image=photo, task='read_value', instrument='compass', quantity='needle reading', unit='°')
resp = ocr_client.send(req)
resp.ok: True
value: 100 °
